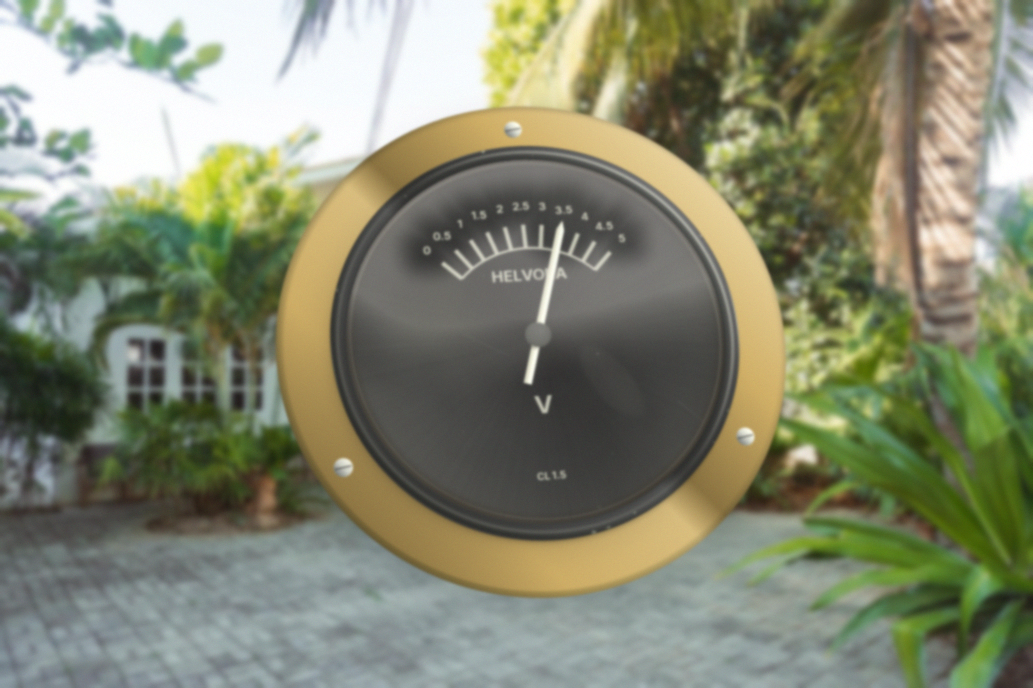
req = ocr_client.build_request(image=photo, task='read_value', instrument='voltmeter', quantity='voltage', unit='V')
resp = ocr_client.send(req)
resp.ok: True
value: 3.5 V
